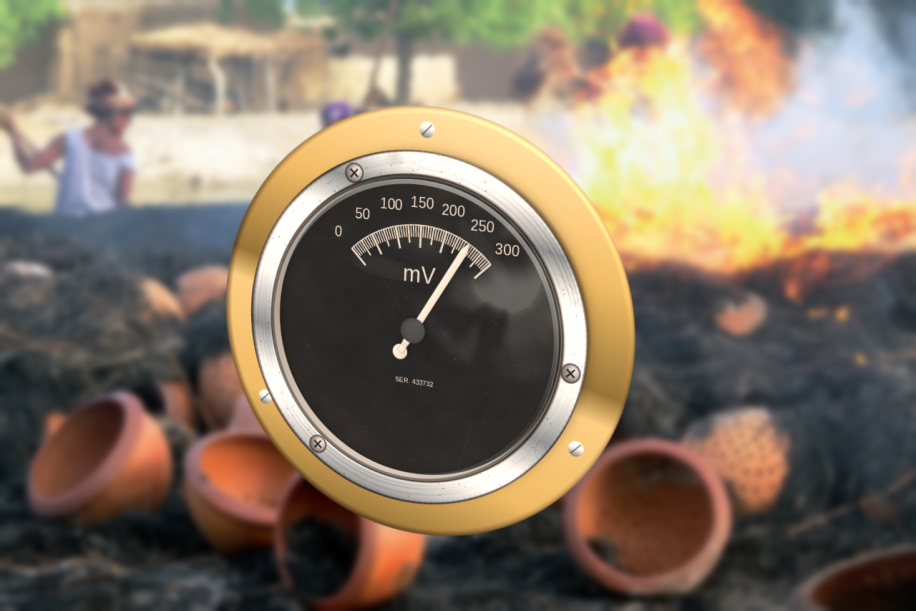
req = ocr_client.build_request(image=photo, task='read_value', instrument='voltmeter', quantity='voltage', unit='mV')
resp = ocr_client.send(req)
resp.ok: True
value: 250 mV
